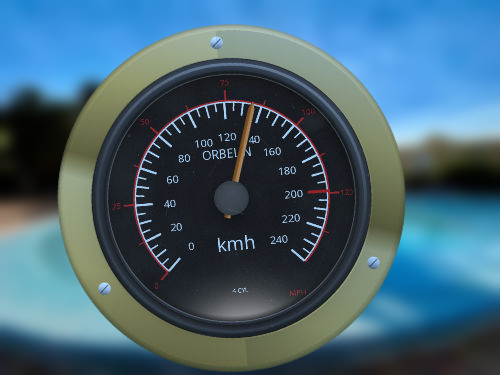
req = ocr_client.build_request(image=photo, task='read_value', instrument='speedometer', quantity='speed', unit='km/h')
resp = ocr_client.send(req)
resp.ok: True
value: 135 km/h
